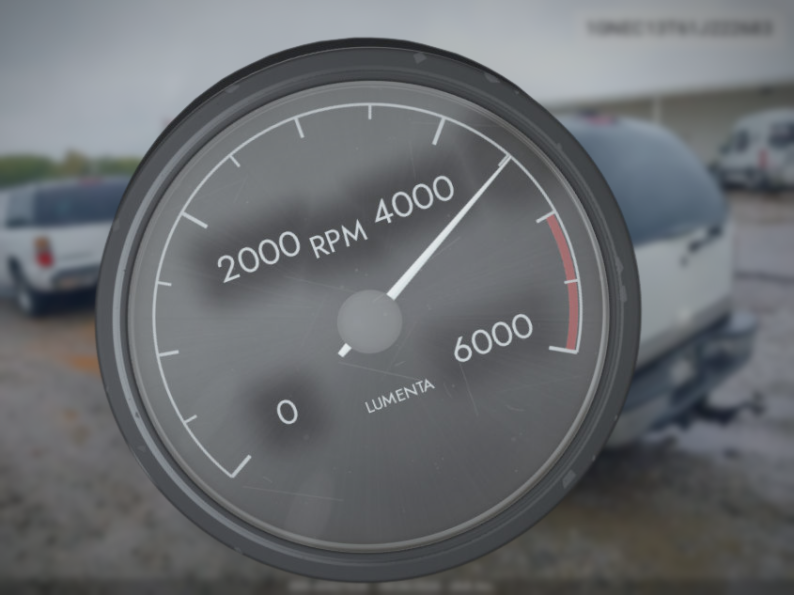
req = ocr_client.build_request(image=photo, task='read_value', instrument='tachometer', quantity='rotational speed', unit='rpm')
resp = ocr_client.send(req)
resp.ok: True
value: 4500 rpm
